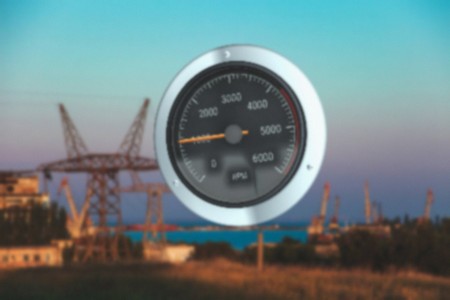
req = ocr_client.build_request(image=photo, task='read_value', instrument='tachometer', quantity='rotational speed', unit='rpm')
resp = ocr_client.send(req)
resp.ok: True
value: 1000 rpm
